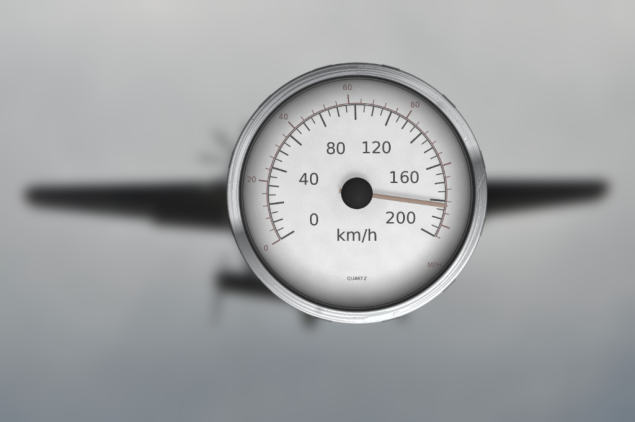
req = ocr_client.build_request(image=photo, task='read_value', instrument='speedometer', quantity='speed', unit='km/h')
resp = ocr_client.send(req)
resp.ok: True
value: 182.5 km/h
